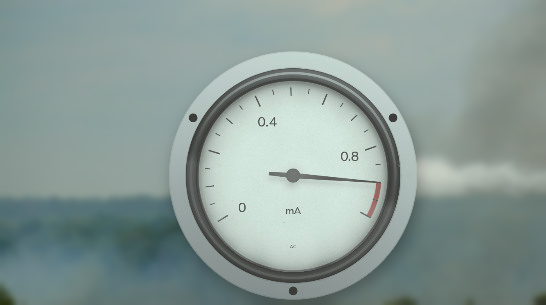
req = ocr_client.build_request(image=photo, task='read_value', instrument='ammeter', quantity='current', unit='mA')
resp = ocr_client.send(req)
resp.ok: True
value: 0.9 mA
